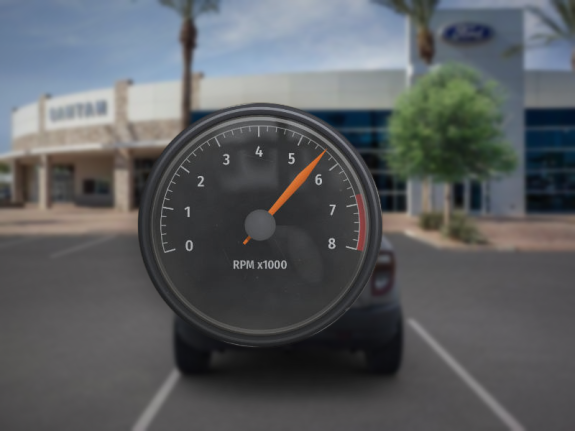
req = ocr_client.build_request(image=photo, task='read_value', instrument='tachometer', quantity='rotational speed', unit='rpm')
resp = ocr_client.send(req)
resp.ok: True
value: 5600 rpm
